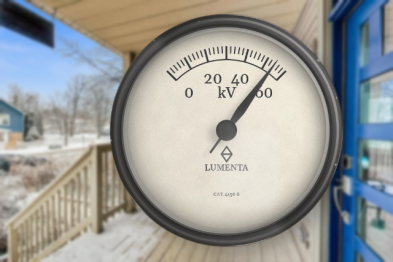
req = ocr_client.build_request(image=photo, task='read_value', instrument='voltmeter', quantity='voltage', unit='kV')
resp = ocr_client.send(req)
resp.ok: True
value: 54 kV
